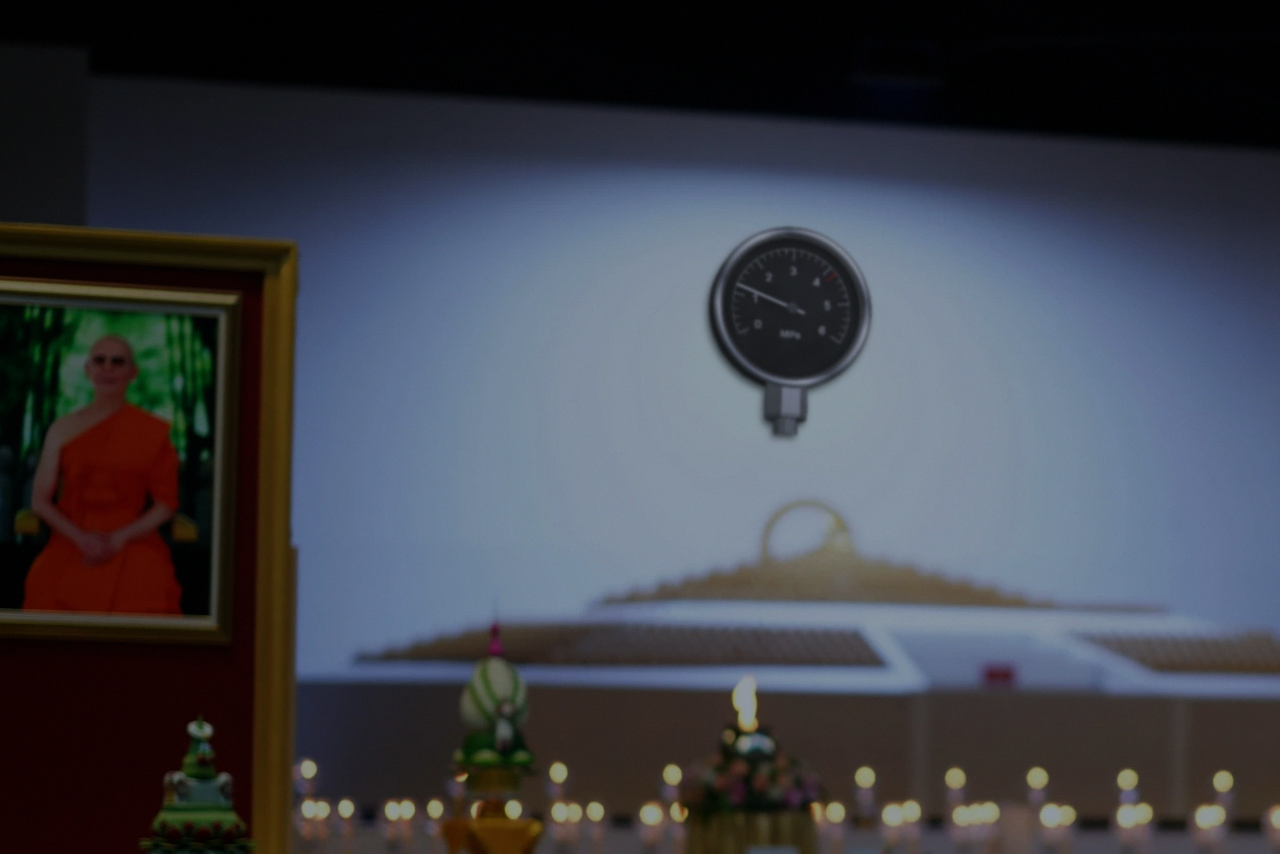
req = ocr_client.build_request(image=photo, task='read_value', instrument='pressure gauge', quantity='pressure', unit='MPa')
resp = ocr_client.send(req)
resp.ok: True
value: 1.2 MPa
